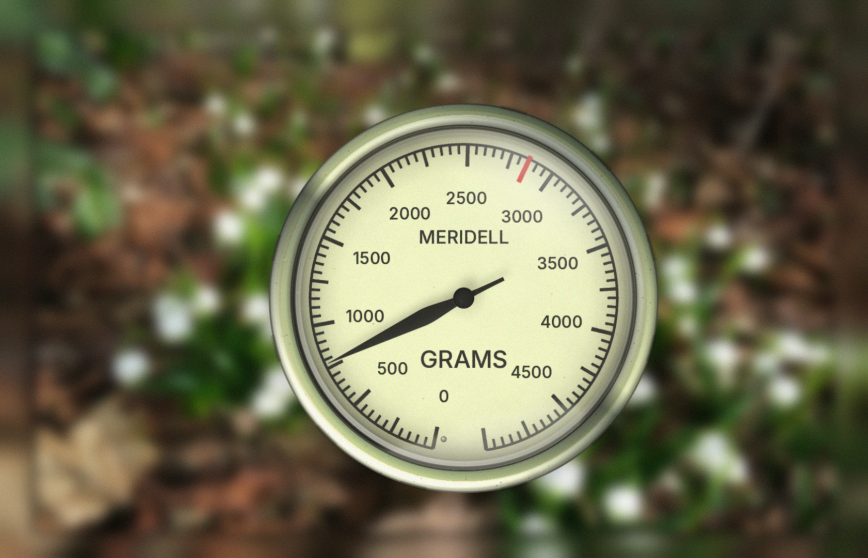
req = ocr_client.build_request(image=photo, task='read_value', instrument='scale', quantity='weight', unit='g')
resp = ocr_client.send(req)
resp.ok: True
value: 775 g
